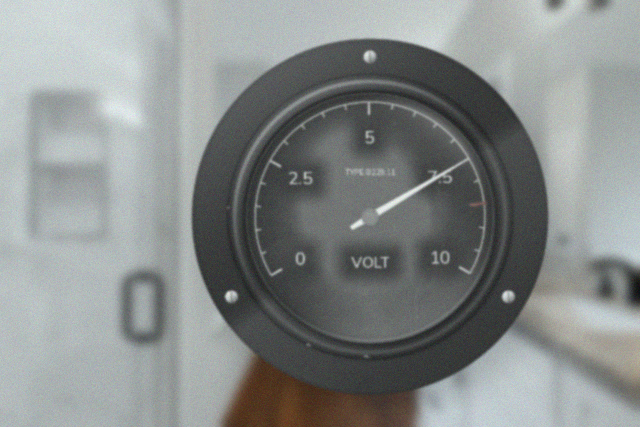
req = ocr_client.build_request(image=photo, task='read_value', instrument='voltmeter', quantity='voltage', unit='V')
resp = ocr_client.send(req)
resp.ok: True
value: 7.5 V
